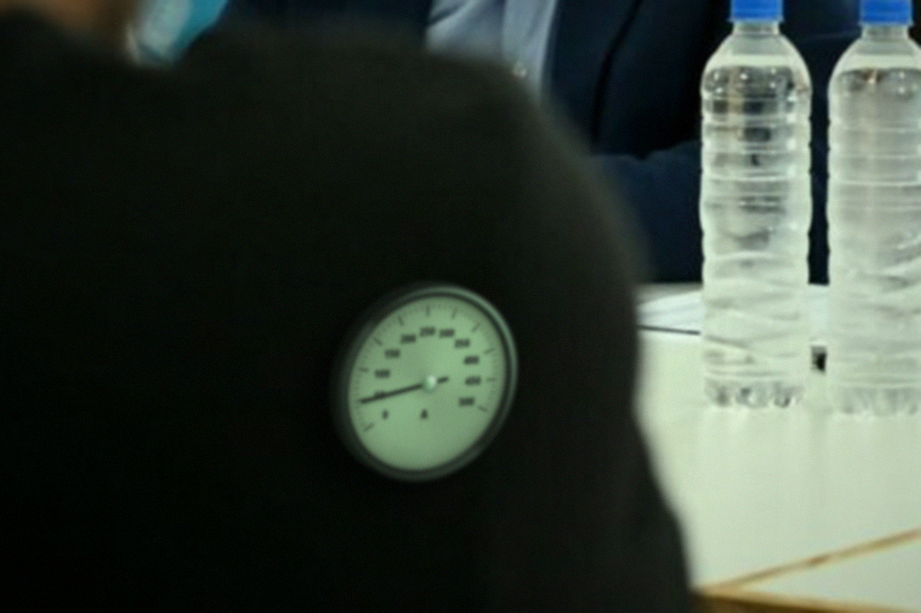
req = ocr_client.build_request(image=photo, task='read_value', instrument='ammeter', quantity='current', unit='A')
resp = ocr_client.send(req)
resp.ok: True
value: 50 A
